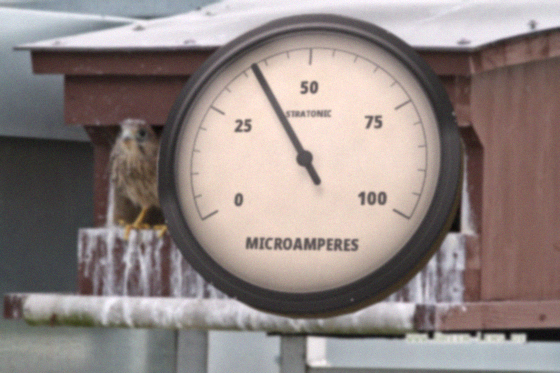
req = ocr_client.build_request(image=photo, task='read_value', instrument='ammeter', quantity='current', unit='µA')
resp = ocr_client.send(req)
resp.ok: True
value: 37.5 µA
